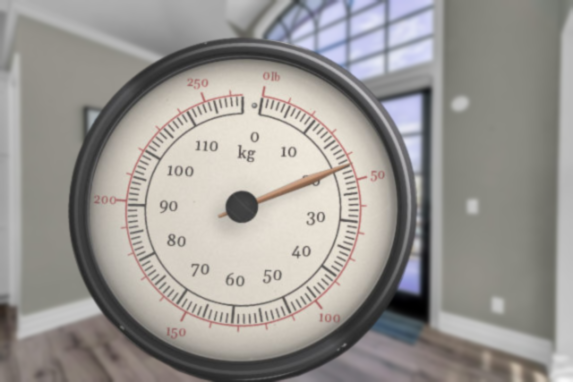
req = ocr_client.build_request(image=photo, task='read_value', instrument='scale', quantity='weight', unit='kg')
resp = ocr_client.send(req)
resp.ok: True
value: 20 kg
